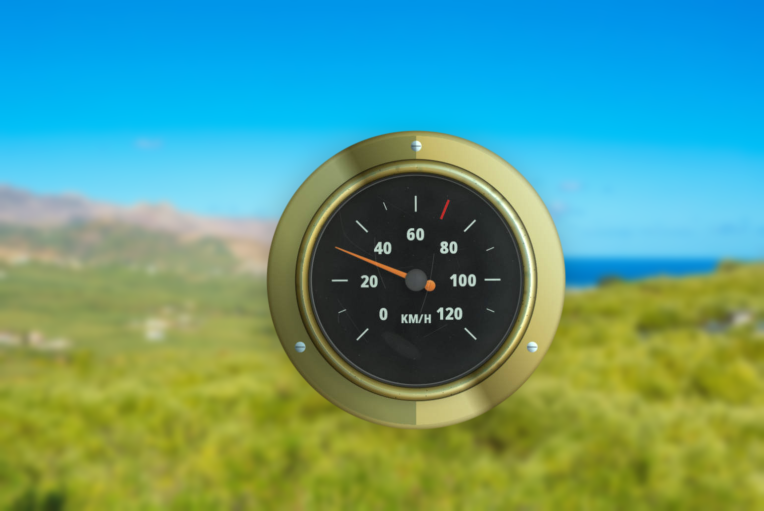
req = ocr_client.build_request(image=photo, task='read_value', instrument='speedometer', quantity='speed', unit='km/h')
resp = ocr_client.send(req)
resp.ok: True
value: 30 km/h
